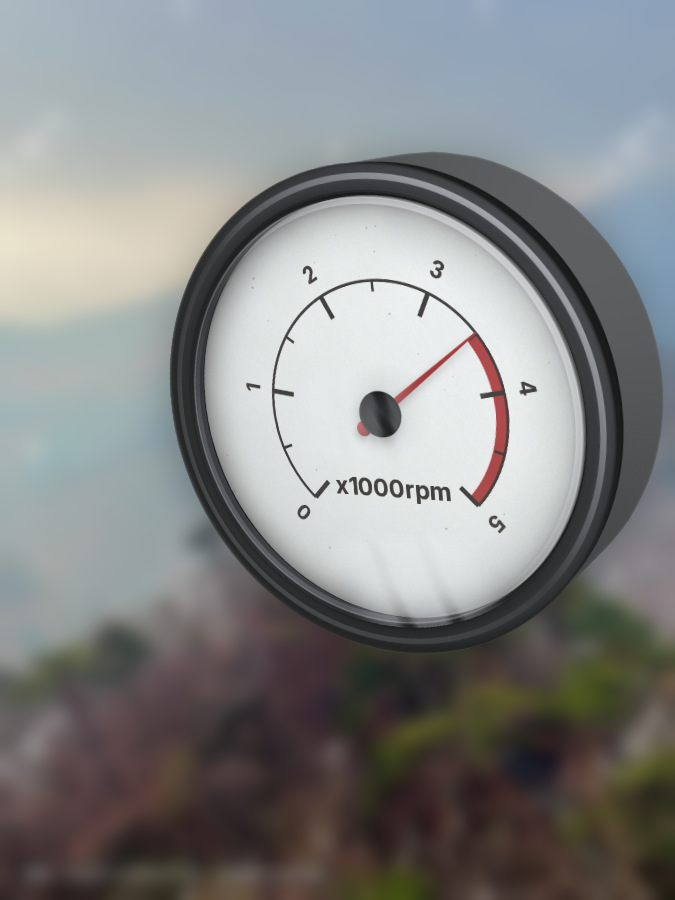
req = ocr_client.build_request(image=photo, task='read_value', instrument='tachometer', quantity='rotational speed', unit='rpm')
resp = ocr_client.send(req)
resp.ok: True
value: 3500 rpm
